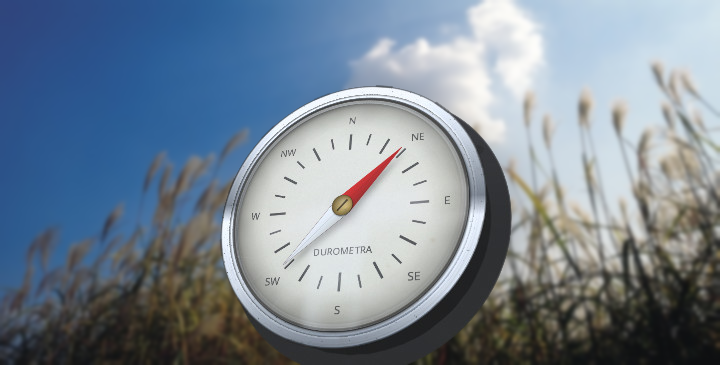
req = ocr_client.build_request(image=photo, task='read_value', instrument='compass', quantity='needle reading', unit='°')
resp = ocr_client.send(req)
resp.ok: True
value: 45 °
